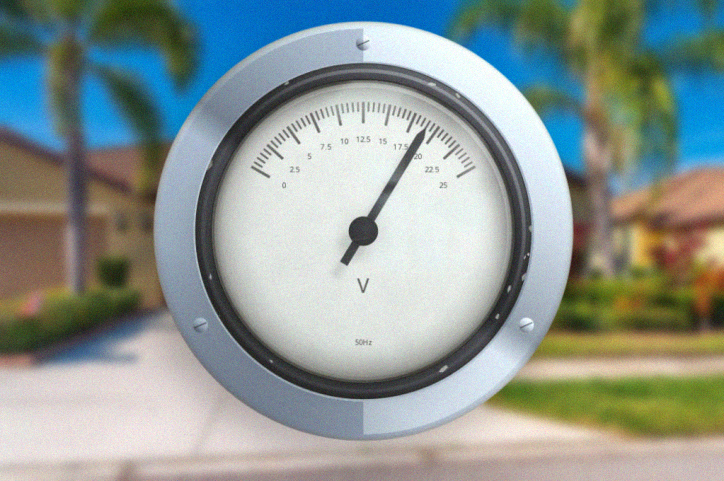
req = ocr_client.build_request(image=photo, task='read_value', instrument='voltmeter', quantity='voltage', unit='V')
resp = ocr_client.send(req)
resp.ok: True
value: 19 V
